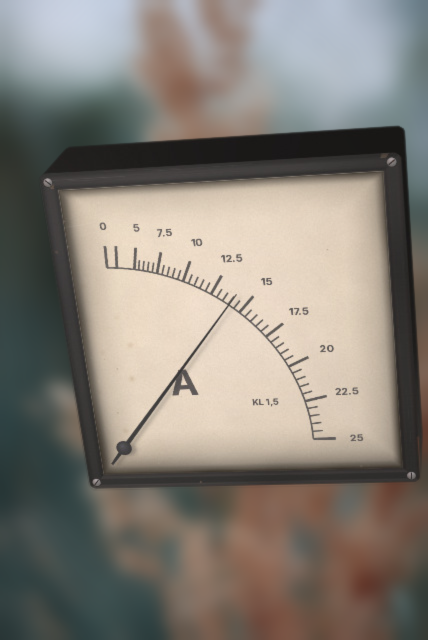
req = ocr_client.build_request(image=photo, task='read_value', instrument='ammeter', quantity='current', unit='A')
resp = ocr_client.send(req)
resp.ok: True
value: 14 A
